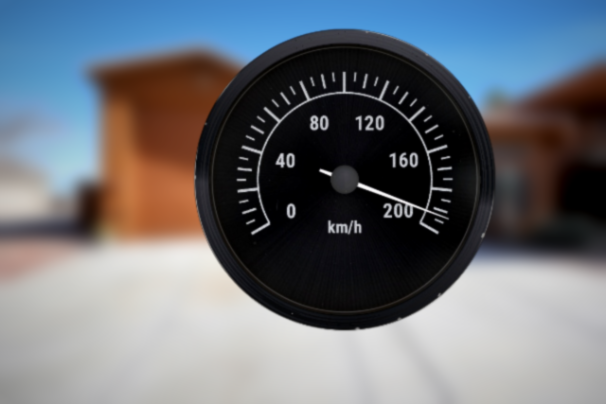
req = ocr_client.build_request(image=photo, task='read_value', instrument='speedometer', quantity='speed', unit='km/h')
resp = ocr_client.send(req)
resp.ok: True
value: 192.5 km/h
